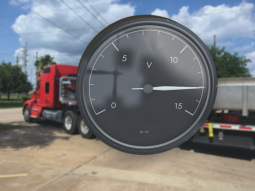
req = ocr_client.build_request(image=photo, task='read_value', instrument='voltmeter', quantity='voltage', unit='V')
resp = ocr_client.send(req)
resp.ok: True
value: 13 V
